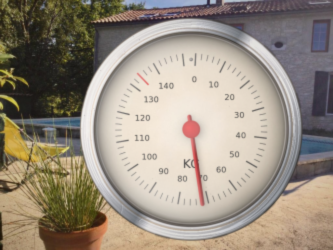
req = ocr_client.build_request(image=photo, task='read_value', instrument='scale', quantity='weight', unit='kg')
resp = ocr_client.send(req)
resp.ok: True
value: 72 kg
